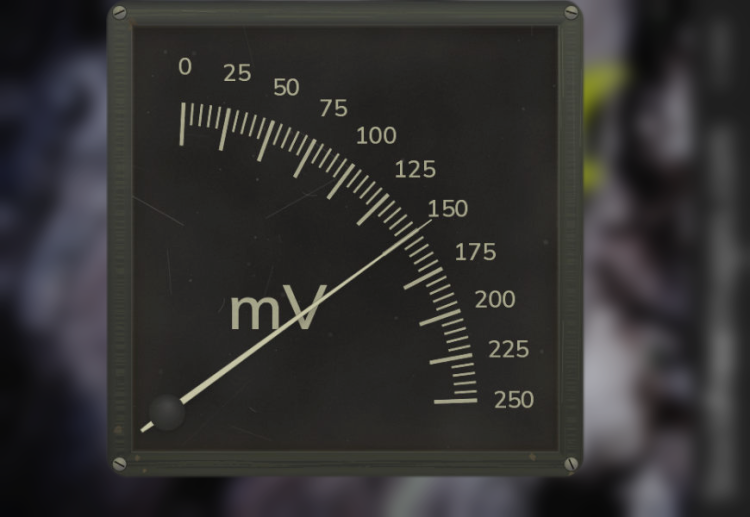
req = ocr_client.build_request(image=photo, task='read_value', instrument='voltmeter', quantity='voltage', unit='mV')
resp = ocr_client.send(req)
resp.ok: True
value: 150 mV
